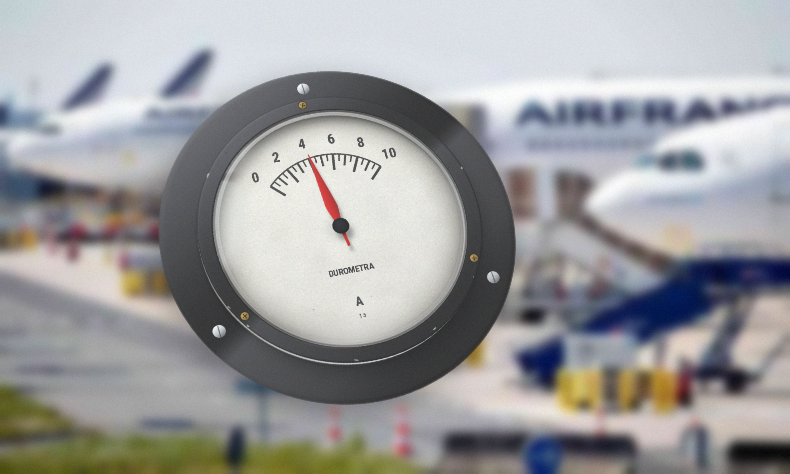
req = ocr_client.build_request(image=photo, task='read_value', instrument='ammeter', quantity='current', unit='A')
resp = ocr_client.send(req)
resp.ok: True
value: 4 A
